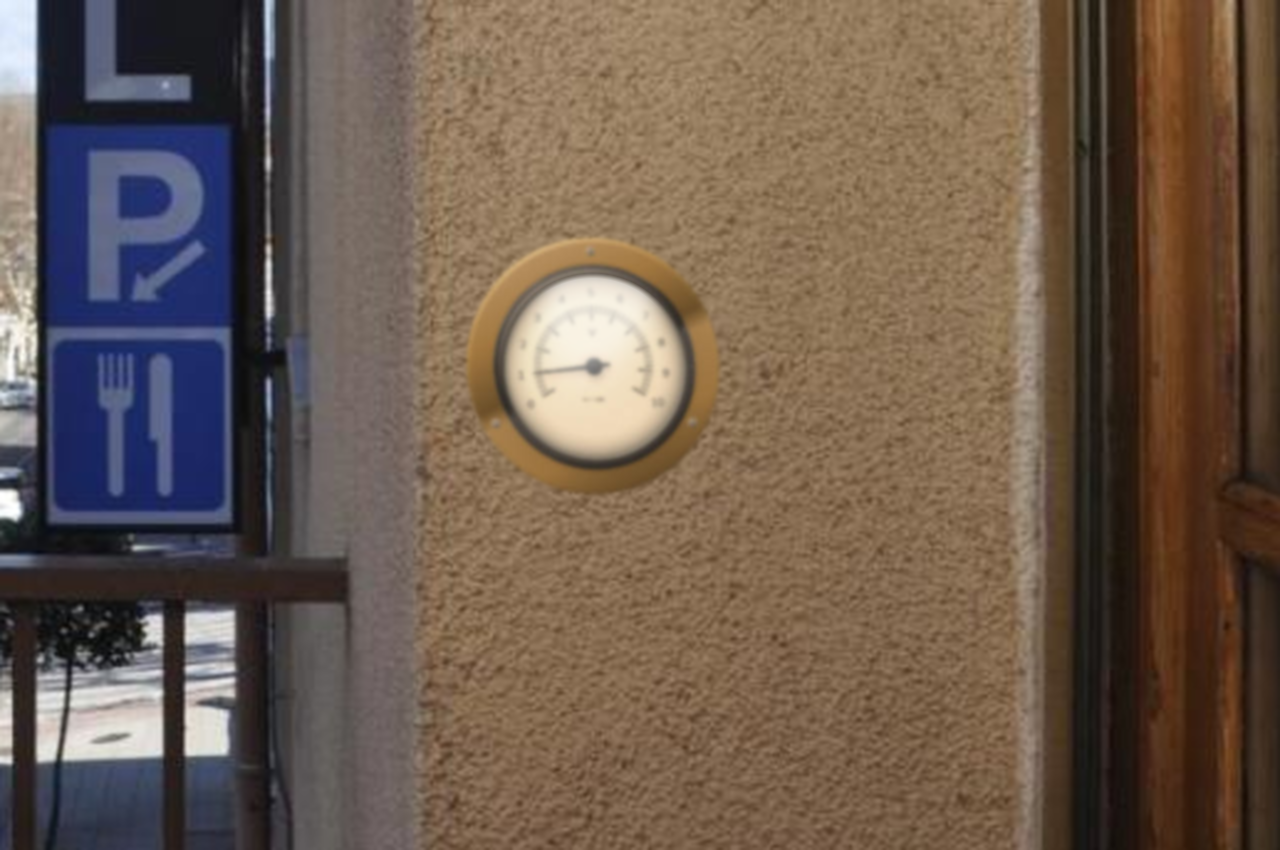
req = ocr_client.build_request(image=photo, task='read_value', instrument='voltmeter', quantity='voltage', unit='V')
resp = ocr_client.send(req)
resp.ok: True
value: 1 V
